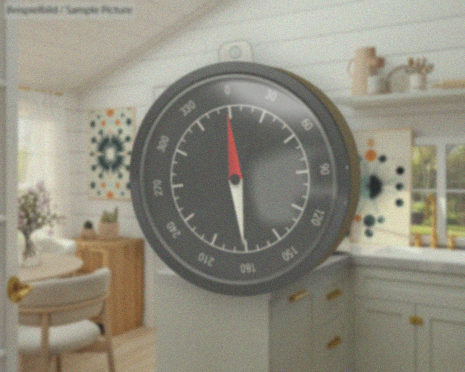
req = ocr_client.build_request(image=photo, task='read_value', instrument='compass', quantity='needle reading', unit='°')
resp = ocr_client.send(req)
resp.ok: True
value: 0 °
